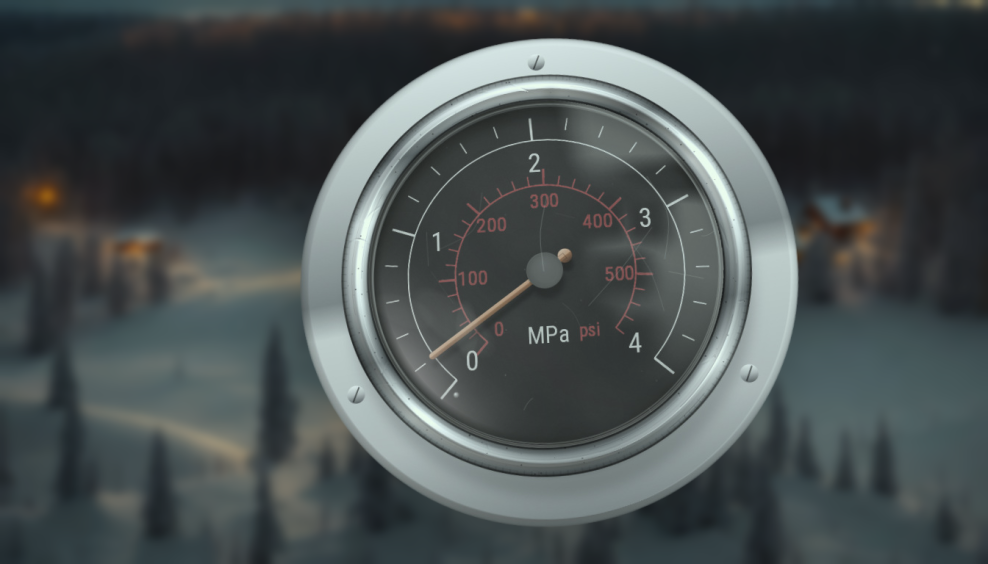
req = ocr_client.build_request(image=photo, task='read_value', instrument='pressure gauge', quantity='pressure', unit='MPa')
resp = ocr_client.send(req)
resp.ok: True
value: 0.2 MPa
